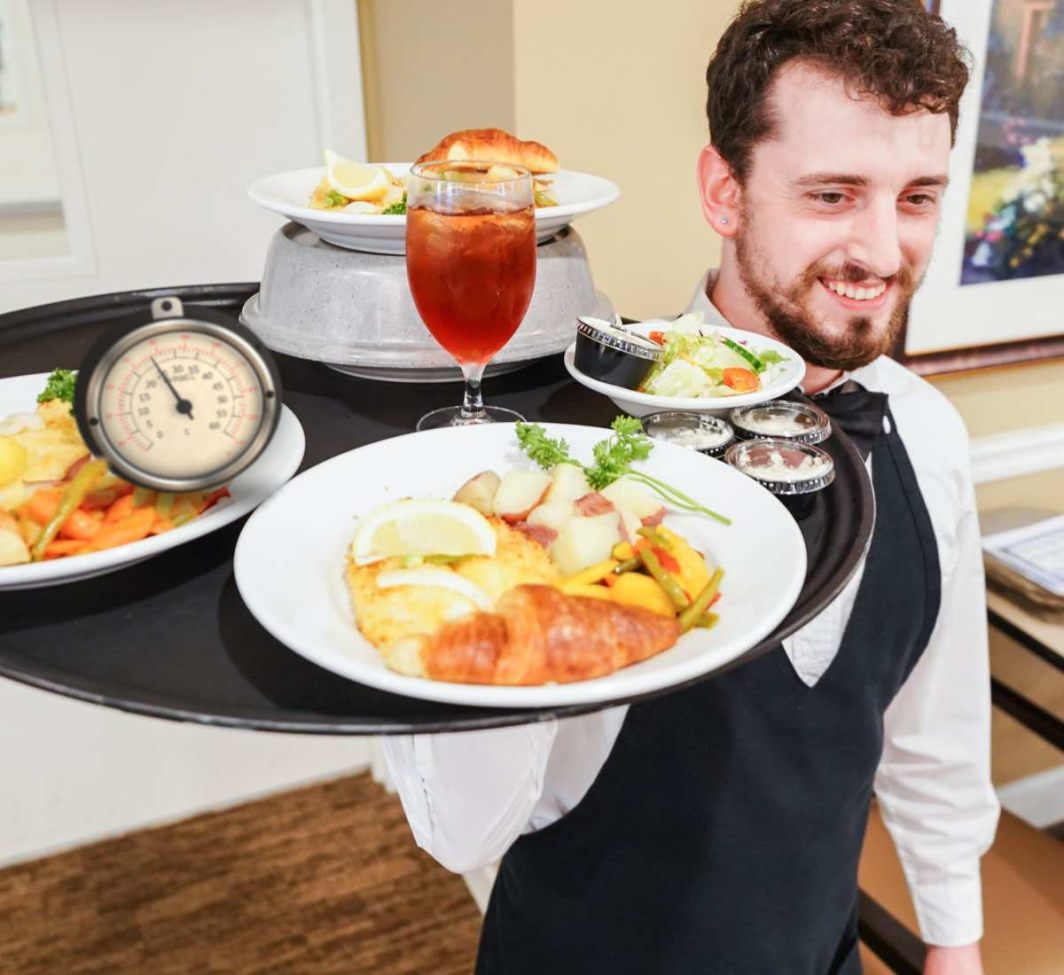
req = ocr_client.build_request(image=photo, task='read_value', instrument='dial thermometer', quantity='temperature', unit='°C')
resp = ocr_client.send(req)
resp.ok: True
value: 25 °C
